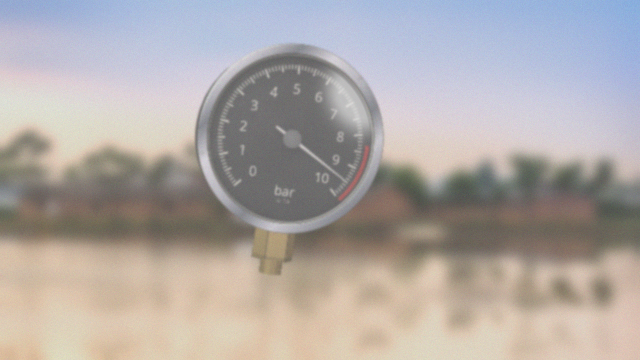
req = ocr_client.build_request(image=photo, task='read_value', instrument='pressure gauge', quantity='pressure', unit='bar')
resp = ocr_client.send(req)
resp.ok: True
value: 9.5 bar
